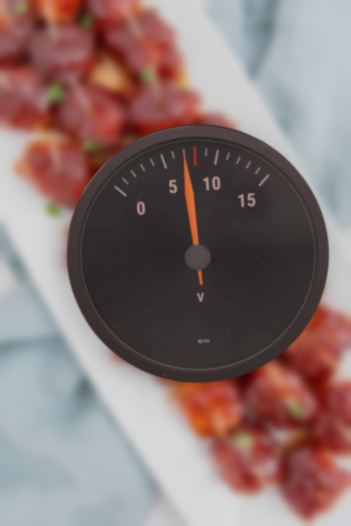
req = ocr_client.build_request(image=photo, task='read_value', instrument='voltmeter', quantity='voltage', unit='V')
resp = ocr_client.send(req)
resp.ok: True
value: 7 V
